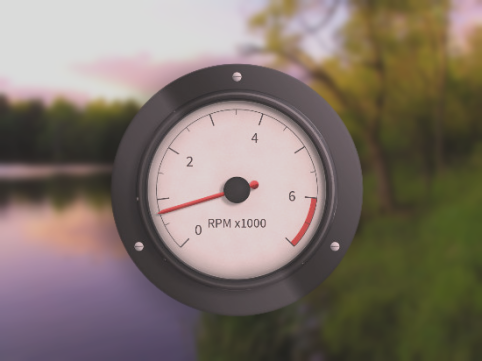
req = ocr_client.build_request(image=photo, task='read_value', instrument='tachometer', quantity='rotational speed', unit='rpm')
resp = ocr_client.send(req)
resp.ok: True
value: 750 rpm
